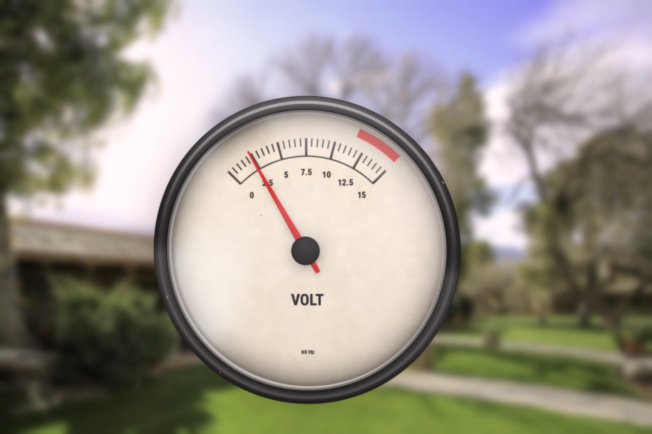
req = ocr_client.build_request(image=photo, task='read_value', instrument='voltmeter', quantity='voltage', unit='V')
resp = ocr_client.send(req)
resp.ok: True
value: 2.5 V
